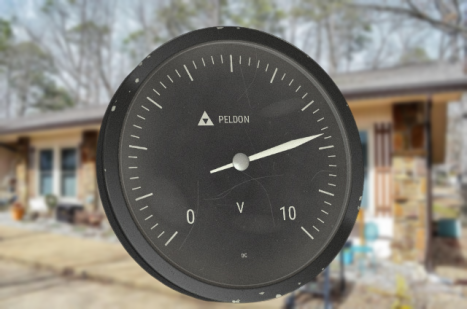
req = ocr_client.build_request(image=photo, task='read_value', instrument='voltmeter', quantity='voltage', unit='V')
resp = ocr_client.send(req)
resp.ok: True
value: 7.7 V
